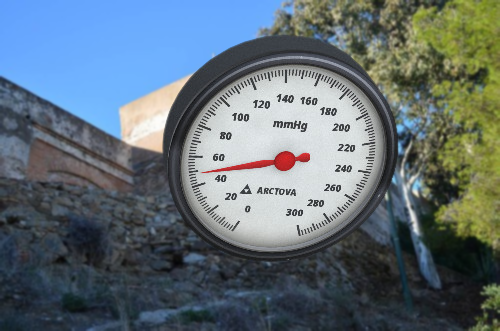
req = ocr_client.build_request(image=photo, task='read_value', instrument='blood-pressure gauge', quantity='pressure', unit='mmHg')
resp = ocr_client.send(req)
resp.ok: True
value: 50 mmHg
